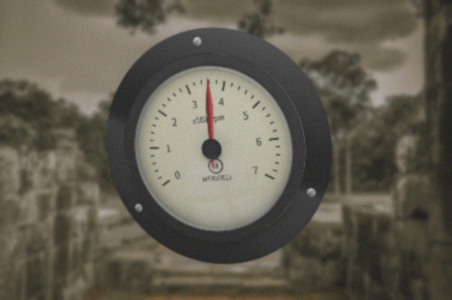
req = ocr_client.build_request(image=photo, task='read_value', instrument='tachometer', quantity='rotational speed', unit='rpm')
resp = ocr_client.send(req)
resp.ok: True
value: 3600 rpm
